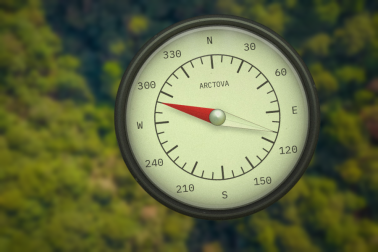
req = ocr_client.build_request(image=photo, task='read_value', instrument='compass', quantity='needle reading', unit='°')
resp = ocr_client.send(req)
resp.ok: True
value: 290 °
